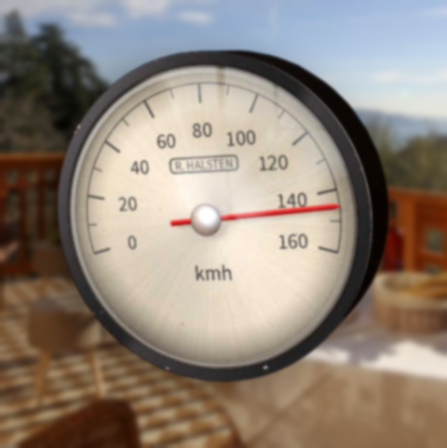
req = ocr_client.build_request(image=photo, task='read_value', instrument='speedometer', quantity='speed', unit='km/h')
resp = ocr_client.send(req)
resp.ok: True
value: 145 km/h
